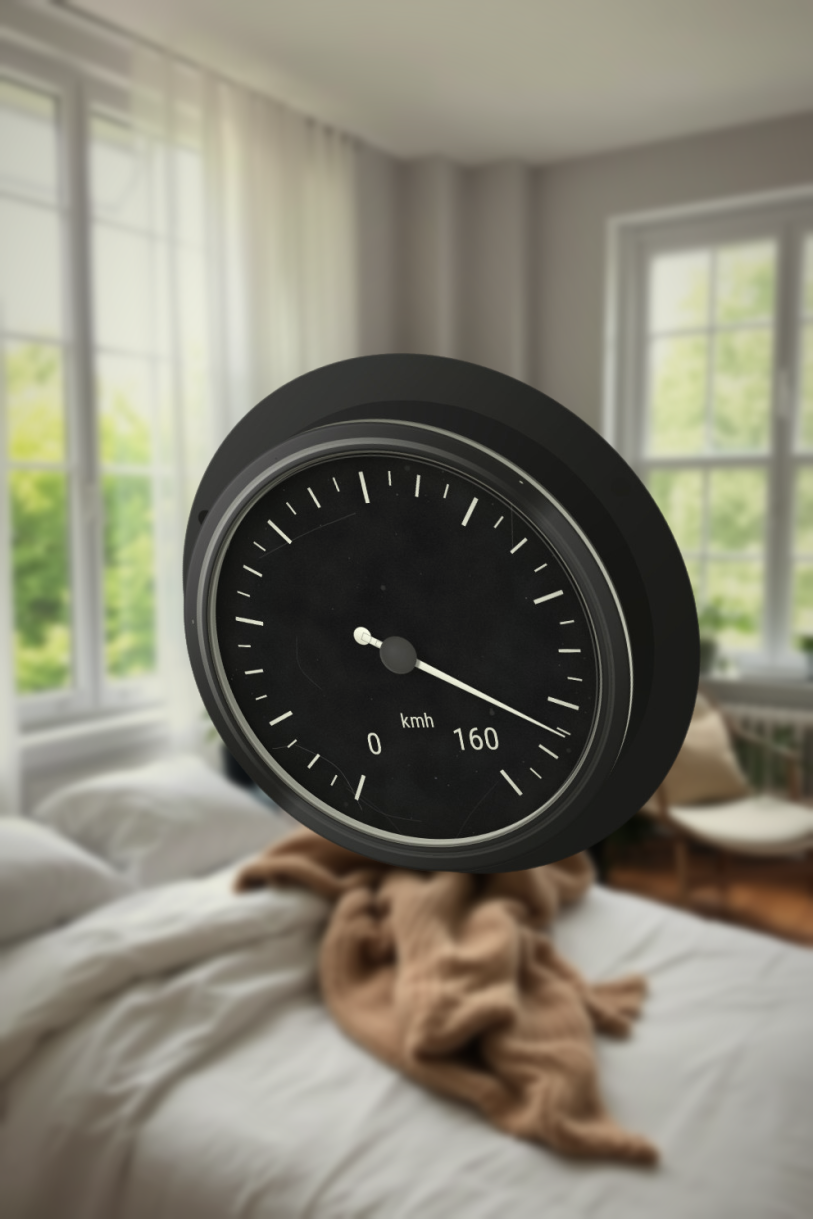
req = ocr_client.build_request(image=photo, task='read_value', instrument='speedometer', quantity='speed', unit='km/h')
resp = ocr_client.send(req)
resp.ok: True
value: 145 km/h
